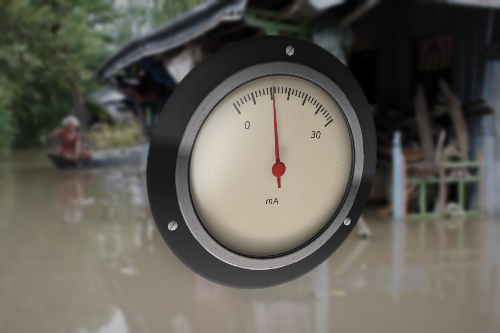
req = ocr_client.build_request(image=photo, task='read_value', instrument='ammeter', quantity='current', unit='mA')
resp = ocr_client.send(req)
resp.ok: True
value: 10 mA
